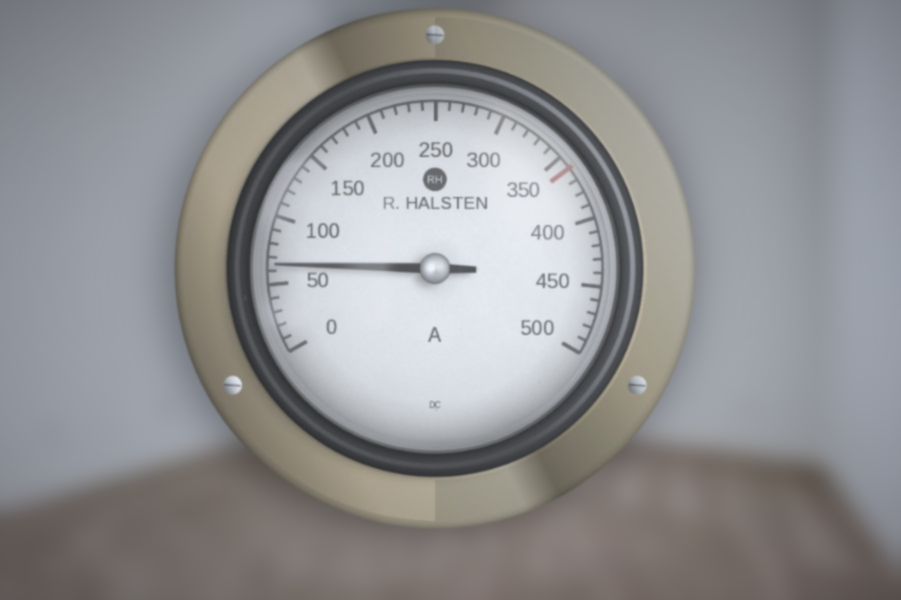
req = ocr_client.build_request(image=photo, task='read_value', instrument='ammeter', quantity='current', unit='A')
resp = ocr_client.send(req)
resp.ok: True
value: 65 A
